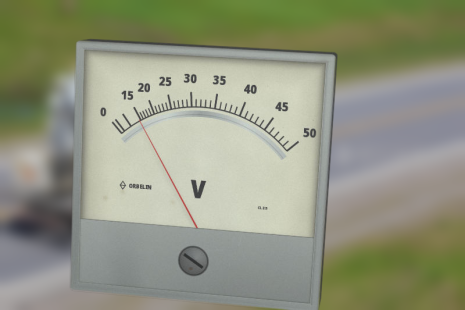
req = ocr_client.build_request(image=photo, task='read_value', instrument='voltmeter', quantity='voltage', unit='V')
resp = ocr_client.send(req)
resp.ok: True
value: 15 V
